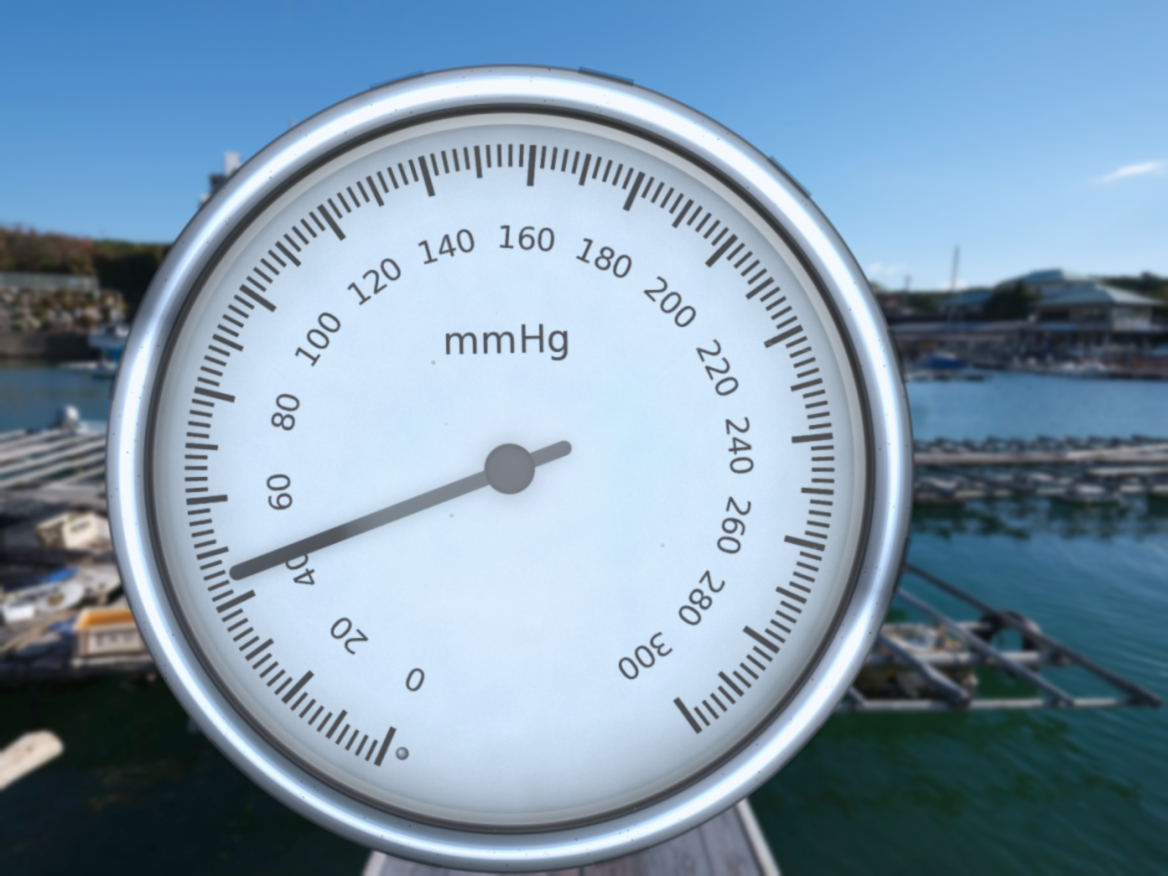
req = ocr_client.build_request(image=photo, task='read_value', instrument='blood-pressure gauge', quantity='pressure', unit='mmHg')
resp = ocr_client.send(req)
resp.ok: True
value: 45 mmHg
